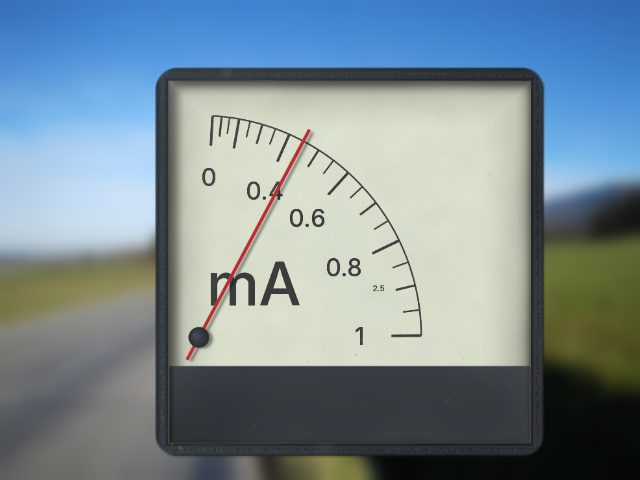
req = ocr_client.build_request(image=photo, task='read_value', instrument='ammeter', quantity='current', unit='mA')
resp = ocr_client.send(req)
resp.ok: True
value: 0.45 mA
